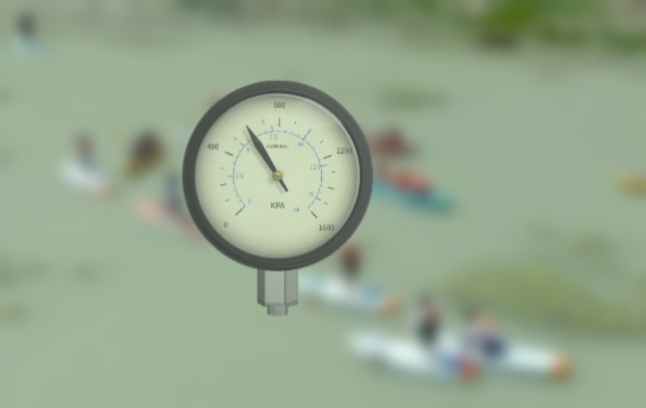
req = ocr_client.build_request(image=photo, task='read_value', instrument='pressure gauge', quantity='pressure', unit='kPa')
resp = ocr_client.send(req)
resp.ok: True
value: 600 kPa
